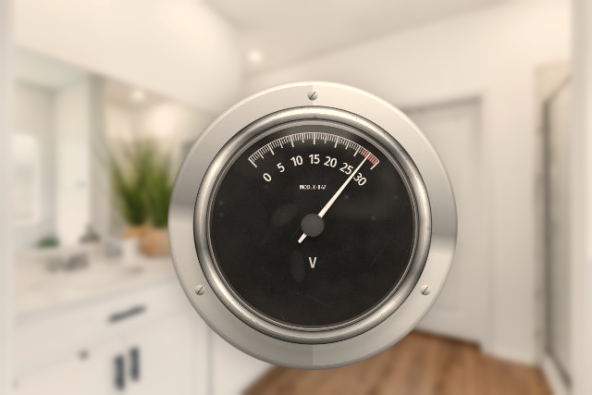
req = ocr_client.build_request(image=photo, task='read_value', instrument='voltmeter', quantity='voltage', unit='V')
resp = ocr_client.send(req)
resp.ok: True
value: 27.5 V
